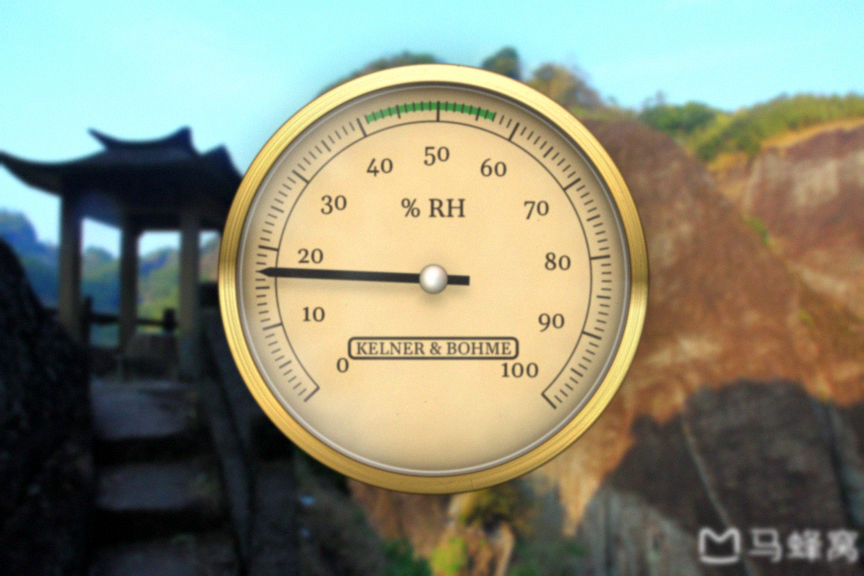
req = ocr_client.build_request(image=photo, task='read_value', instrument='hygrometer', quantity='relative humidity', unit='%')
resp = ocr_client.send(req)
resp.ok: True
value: 17 %
